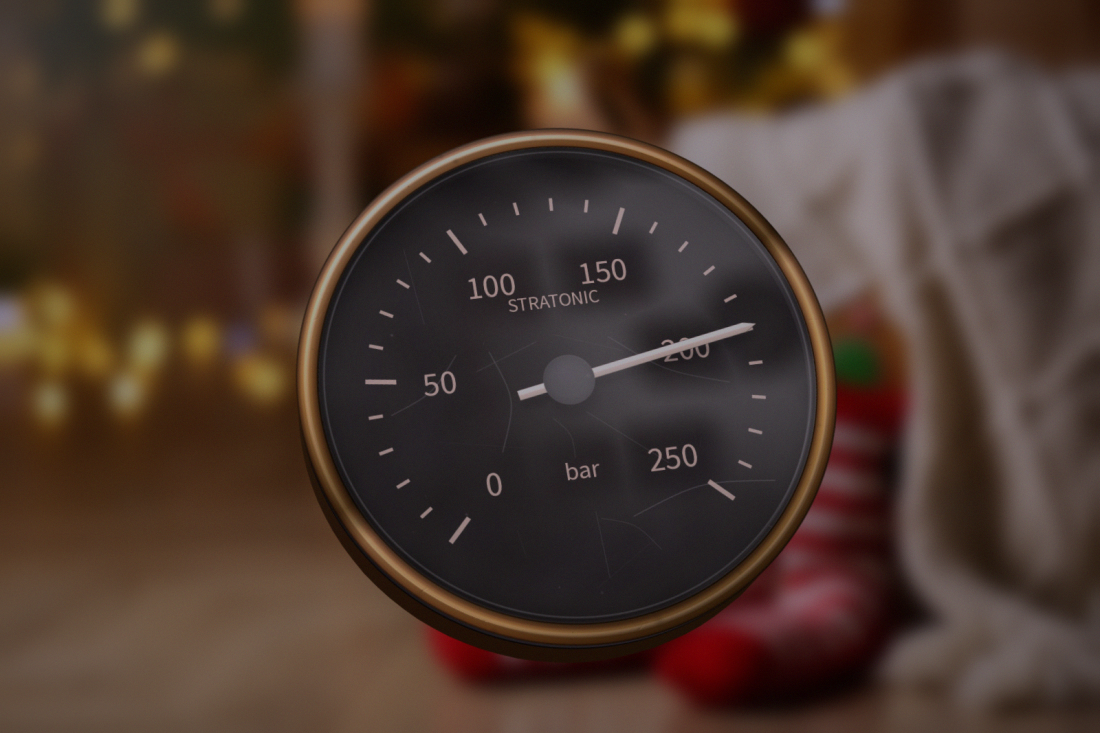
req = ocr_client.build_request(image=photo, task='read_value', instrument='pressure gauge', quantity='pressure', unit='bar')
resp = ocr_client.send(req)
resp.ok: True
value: 200 bar
